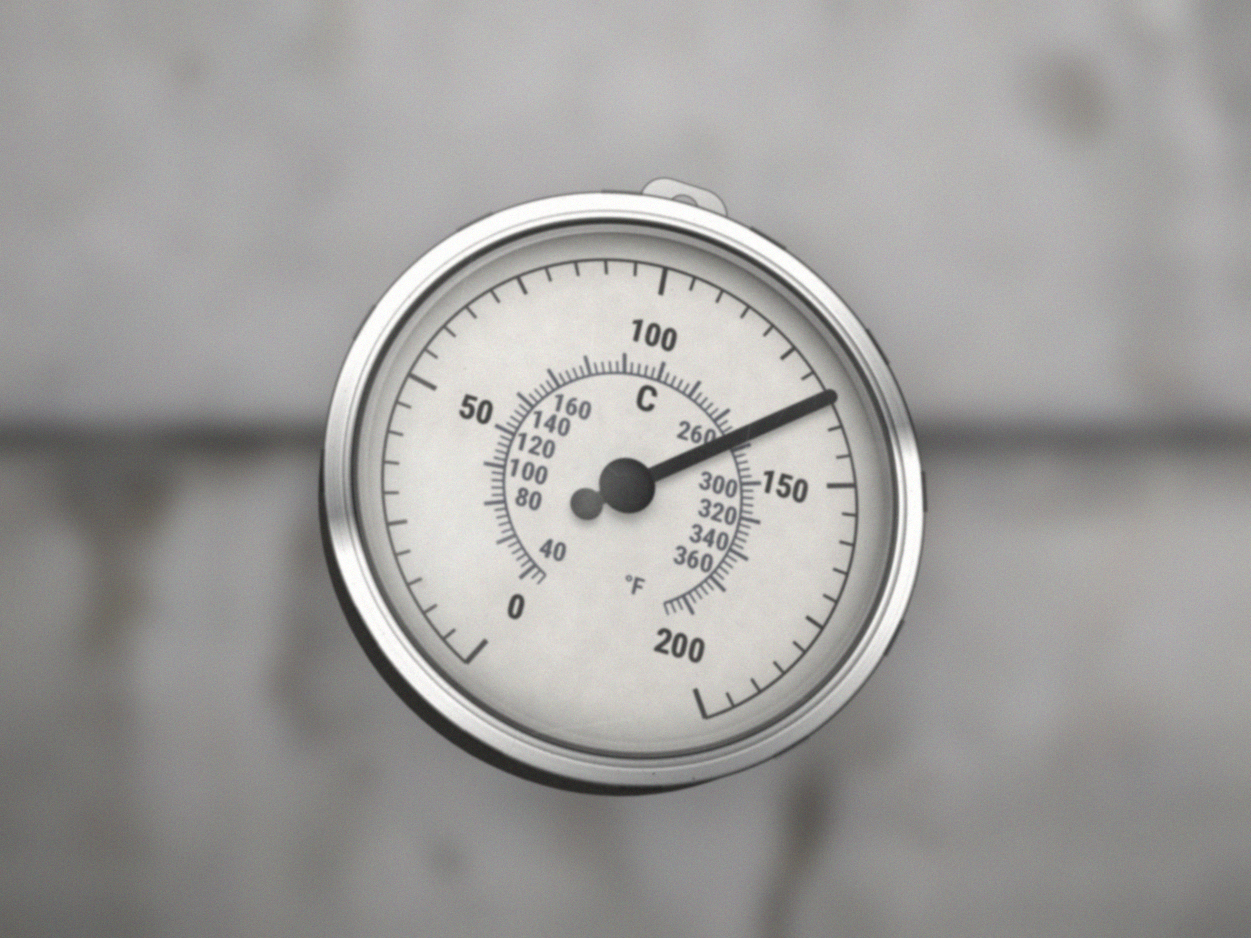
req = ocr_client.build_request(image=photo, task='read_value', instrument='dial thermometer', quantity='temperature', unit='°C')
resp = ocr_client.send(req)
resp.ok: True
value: 135 °C
